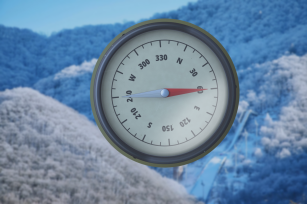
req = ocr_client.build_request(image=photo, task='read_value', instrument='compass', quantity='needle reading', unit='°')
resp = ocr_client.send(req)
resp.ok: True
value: 60 °
